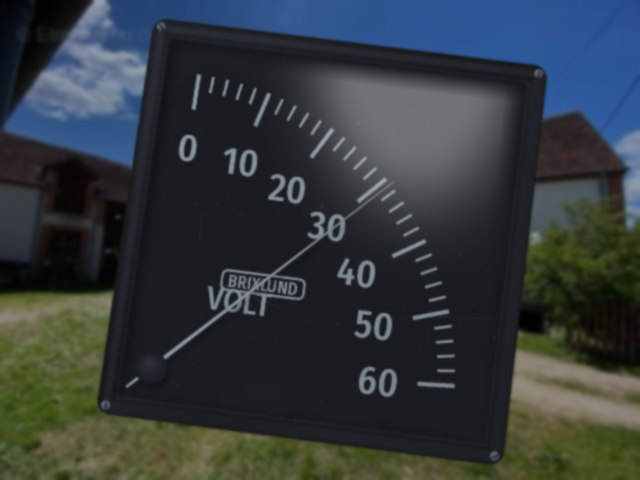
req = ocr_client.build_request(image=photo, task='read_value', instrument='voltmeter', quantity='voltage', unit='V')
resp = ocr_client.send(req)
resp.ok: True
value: 31 V
